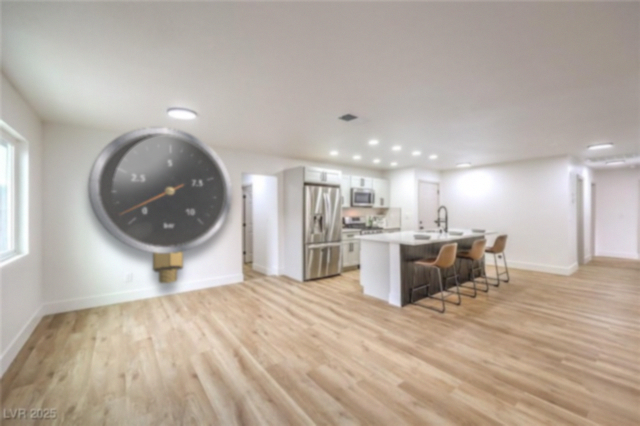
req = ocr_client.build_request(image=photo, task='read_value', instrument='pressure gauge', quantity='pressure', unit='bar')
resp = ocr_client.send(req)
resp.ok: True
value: 0.5 bar
